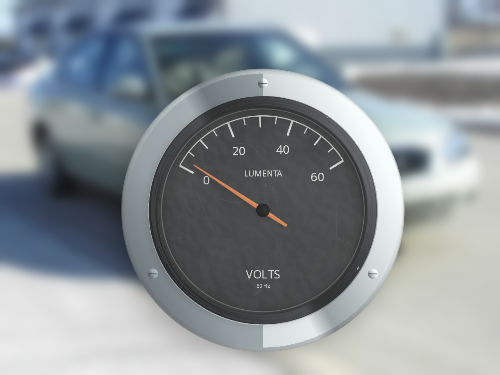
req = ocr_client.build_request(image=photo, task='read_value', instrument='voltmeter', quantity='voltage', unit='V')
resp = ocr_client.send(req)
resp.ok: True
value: 2.5 V
